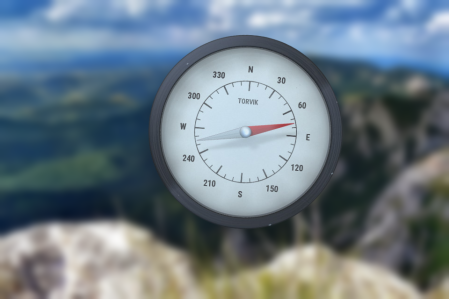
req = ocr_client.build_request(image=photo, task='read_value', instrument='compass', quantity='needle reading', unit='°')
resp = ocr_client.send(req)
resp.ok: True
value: 75 °
